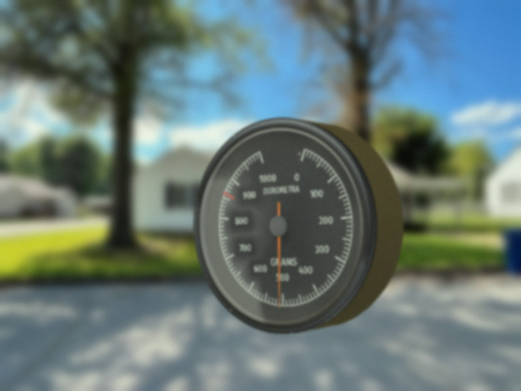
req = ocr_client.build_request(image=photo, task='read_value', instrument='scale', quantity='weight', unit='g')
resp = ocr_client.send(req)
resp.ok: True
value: 500 g
